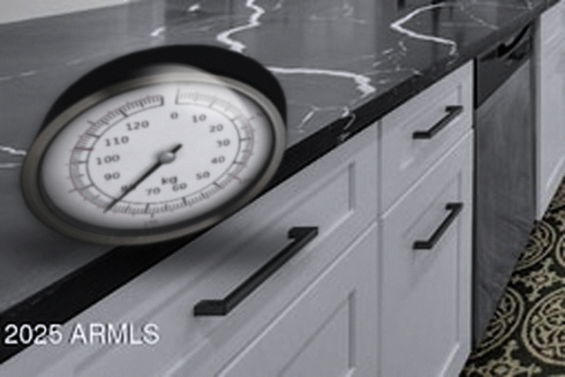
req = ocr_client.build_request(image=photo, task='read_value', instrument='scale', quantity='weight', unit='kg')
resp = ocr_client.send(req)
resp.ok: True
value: 80 kg
